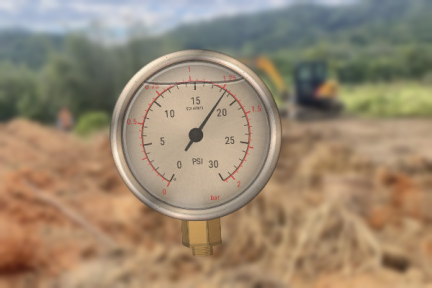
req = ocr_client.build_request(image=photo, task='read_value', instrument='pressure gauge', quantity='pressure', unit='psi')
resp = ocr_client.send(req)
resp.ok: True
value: 18.5 psi
